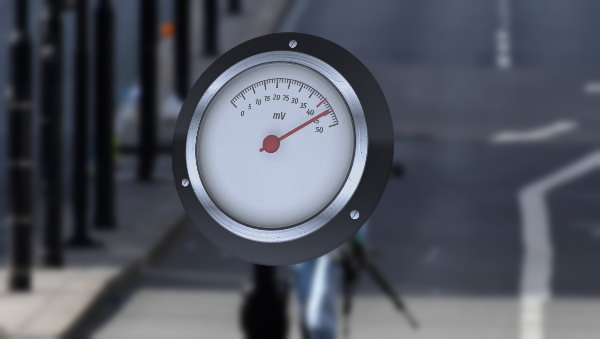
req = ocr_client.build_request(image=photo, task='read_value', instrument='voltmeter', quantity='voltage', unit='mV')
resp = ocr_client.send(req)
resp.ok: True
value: 45 mV
